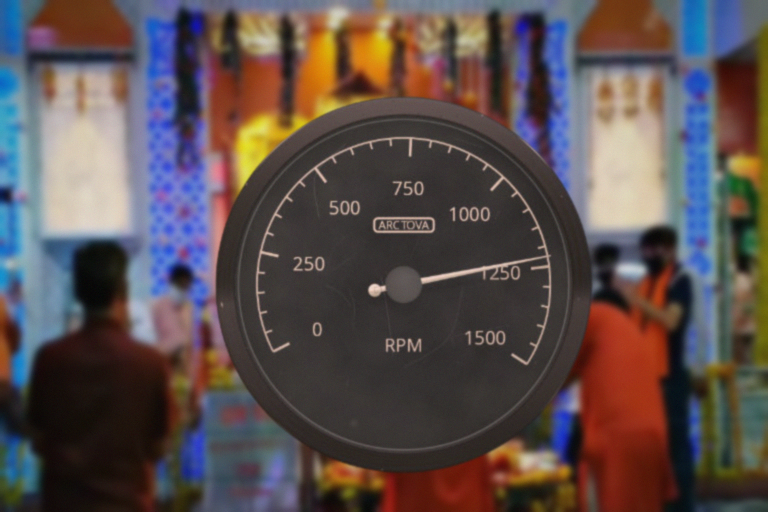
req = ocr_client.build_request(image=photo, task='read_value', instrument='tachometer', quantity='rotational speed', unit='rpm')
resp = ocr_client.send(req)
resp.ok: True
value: 1225 rpm
